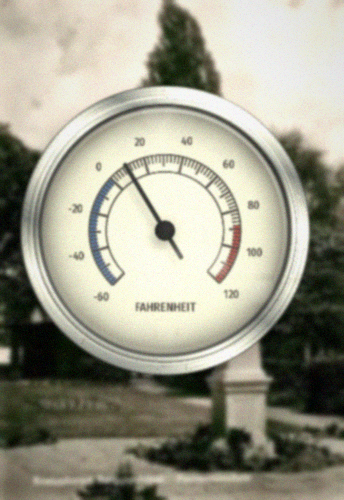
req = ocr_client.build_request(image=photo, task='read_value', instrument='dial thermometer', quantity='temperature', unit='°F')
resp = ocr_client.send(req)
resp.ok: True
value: 10 °F
